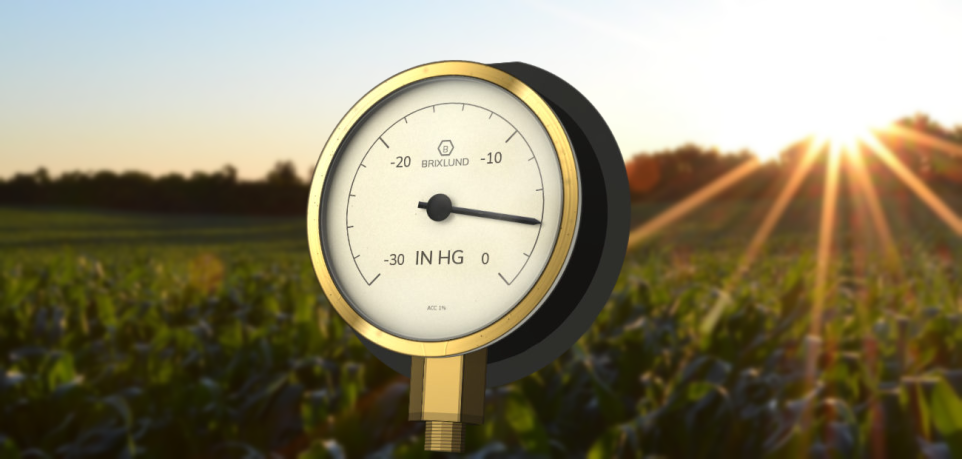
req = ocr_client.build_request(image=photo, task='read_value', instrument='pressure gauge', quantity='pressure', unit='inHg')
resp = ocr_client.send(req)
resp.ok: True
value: -4 inHg
